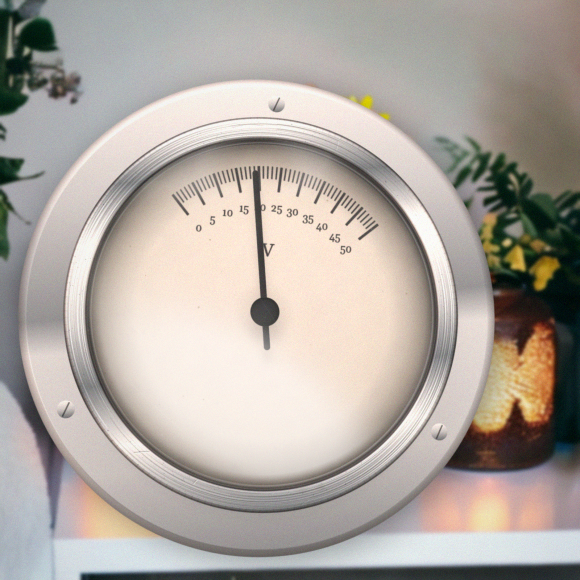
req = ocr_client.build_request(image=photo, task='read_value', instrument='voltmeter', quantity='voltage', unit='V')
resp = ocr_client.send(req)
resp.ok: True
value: 19 V
